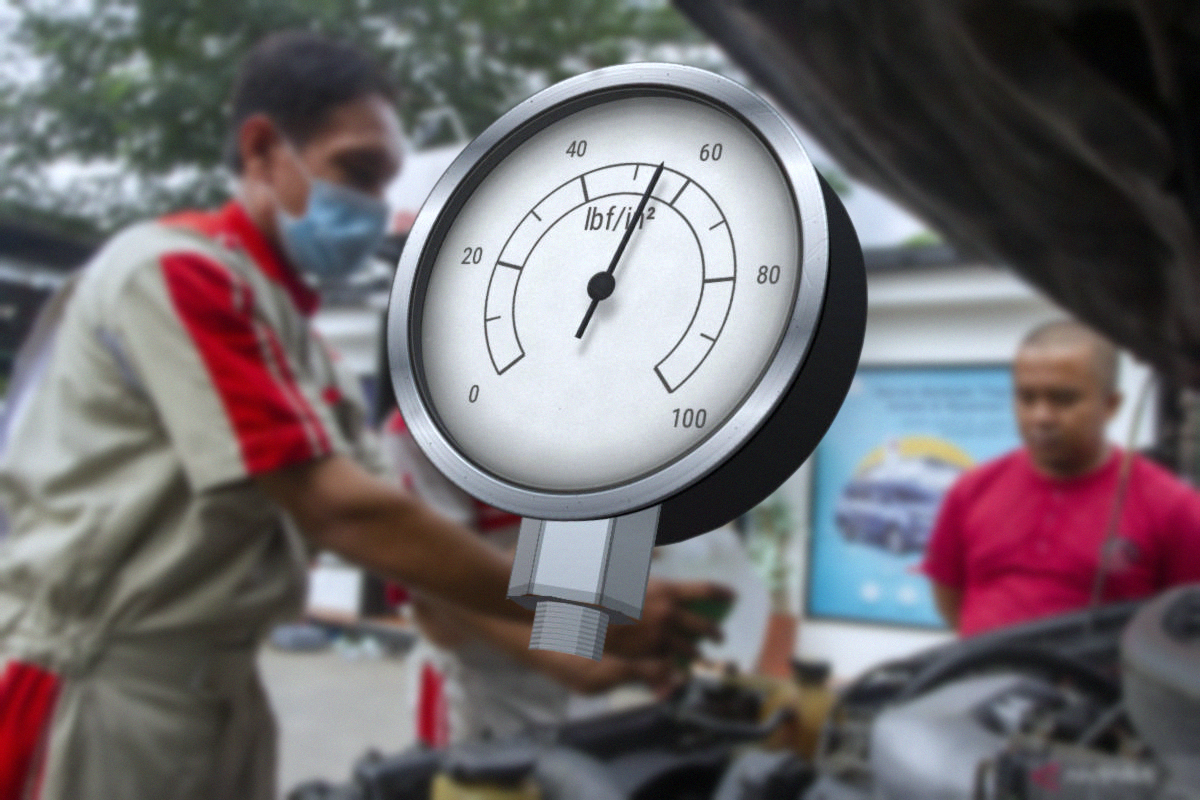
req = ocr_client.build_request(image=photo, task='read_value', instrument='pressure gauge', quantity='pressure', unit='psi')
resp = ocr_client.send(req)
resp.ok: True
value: 55 psi
